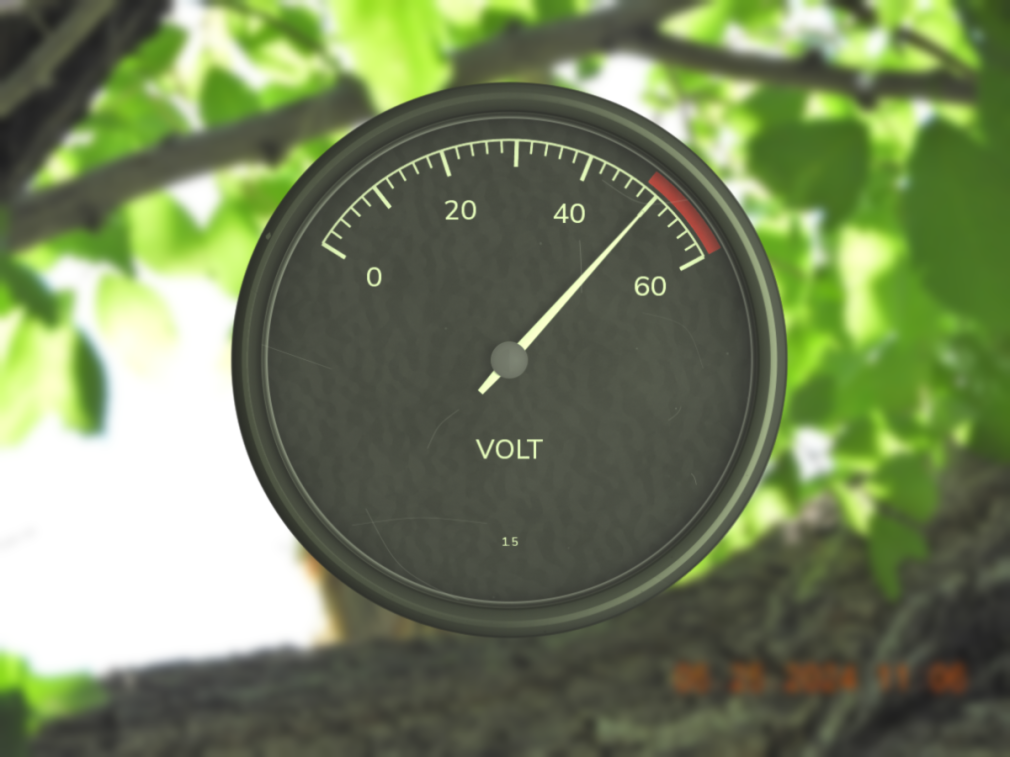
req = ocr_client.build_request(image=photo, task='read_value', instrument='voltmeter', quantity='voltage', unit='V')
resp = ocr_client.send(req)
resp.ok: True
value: 50 V
